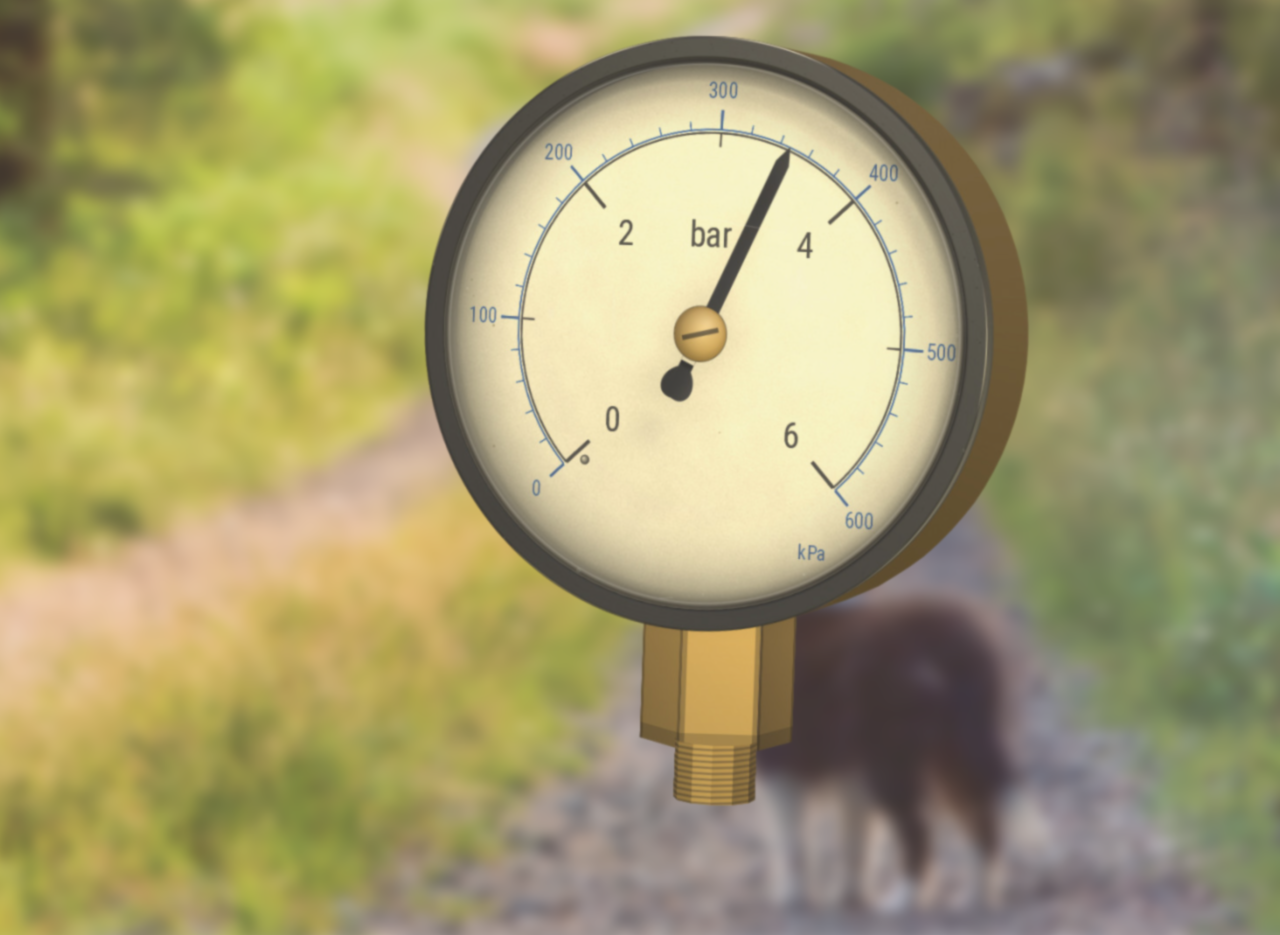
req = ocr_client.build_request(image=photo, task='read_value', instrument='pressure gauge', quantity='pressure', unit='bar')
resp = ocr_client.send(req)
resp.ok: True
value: 3.5 bar
